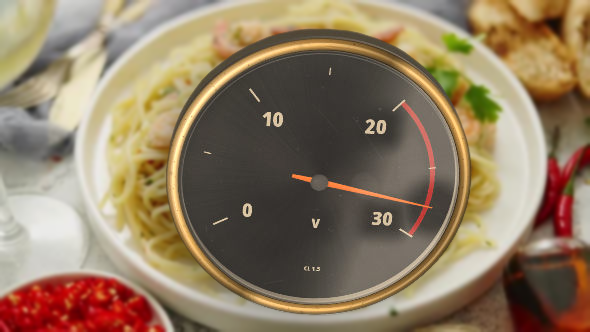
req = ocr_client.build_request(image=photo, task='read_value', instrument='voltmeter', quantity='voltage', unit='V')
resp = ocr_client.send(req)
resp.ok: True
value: 27.5 V
